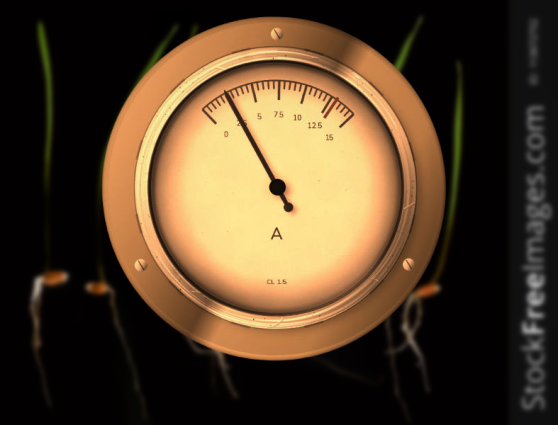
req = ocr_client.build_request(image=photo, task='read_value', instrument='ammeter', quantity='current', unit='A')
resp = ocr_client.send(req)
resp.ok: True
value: 2.5 A
